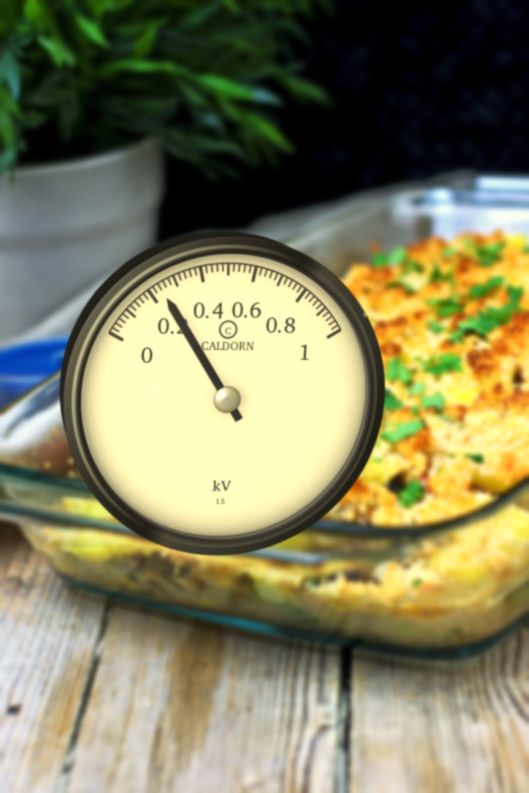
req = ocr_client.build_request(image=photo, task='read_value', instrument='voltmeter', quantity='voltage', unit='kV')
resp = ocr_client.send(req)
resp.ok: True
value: 0.24 kV
